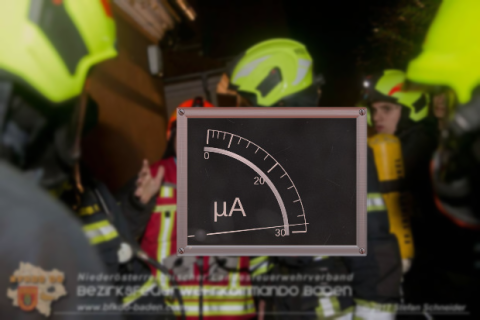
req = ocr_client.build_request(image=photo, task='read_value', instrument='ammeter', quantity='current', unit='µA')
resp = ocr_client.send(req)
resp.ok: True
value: 29 µA
